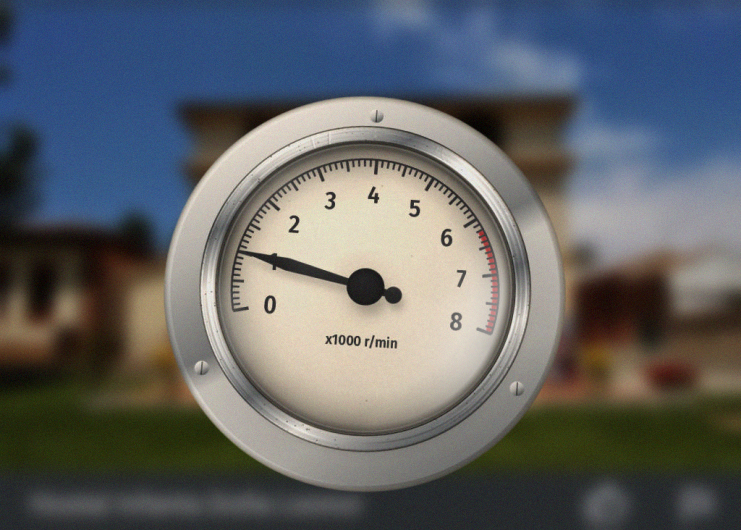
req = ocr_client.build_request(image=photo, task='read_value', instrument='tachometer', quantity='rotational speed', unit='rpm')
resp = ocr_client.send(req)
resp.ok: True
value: 1000 rpm
